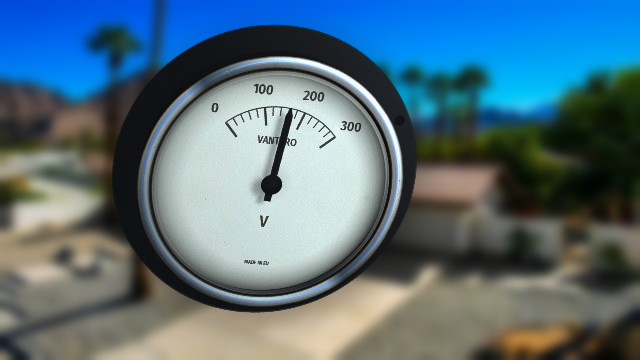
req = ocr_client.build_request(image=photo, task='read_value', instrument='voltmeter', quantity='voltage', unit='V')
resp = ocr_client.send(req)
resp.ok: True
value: 160 V
